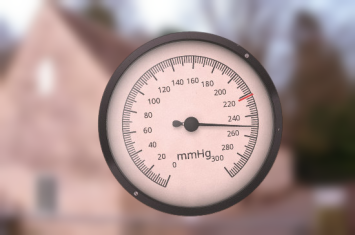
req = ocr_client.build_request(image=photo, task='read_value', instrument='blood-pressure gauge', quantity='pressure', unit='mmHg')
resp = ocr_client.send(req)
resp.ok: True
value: 250 mmHg
